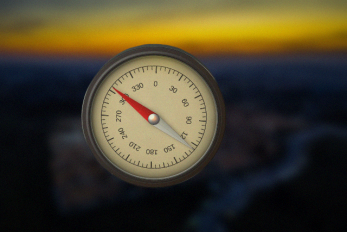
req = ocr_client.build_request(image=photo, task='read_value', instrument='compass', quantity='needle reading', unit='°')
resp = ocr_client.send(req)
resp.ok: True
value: 305 °
